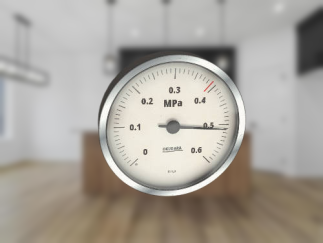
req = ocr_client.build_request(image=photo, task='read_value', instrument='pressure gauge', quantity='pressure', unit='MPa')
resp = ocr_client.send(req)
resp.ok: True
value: 0.51 MPa
